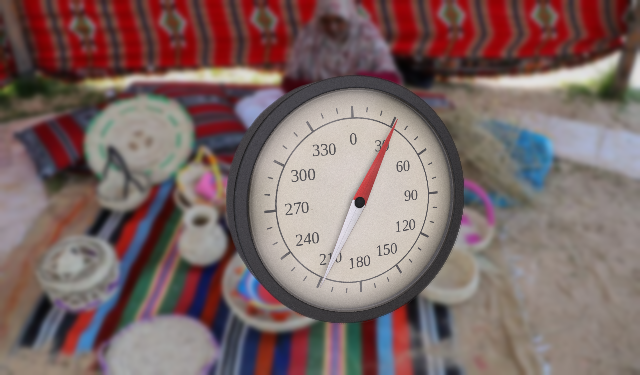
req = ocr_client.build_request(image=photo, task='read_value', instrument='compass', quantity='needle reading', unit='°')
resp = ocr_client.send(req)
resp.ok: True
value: 30 °
